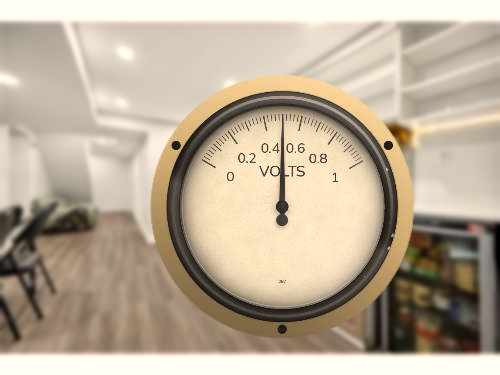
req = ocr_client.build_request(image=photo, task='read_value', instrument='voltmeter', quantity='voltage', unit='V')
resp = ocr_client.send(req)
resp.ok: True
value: 0.5 V
